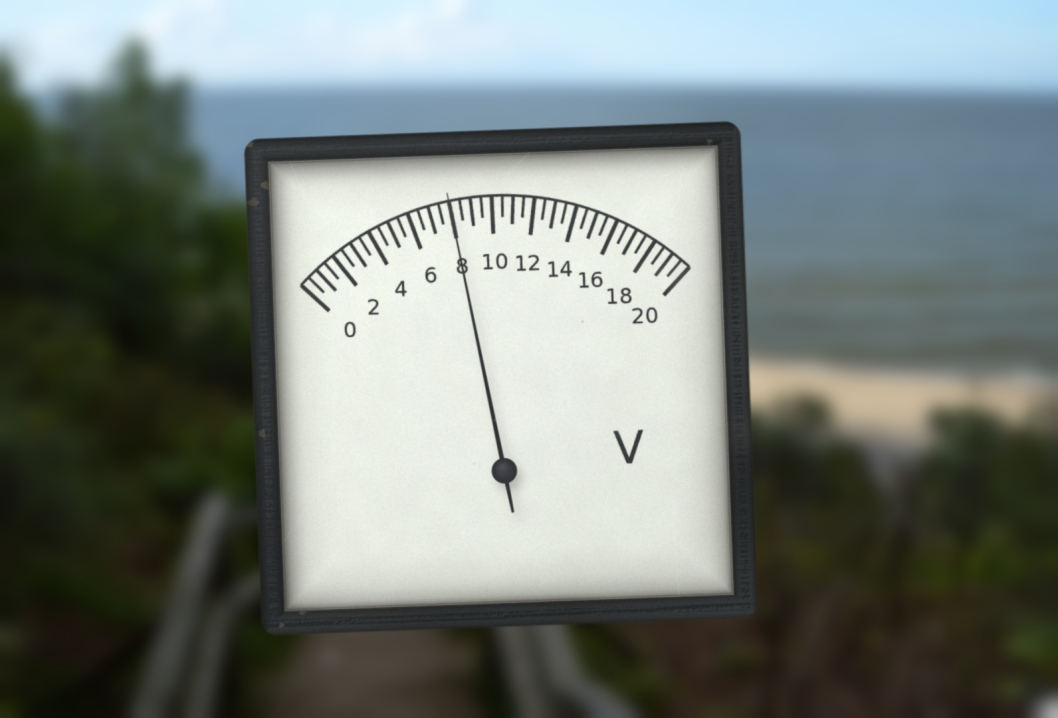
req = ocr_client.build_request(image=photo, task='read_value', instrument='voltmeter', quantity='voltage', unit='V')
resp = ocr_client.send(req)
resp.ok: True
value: 8 V
